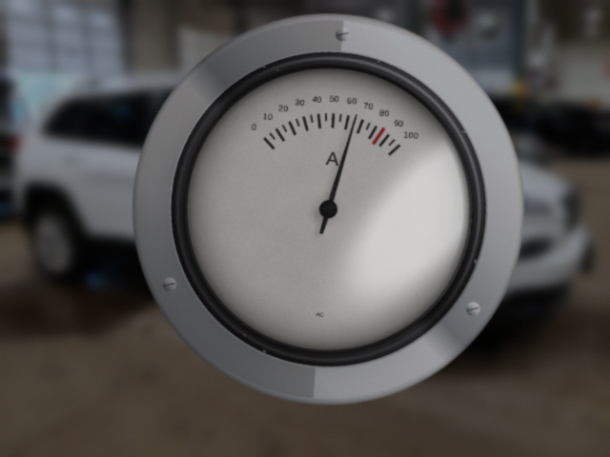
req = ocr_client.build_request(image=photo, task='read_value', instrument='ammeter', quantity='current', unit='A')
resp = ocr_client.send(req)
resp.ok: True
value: 65 A
